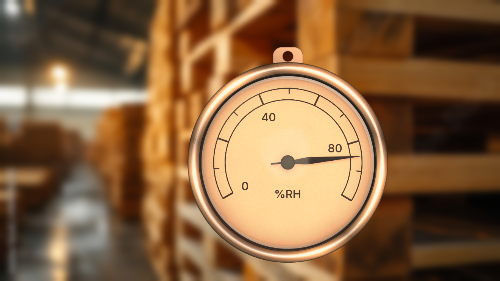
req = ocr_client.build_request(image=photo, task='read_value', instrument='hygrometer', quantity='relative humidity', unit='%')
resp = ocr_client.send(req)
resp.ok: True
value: 85 %
